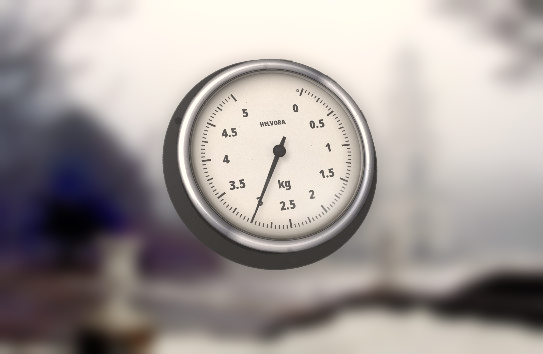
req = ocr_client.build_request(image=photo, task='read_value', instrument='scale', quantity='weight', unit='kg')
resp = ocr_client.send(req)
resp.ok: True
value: 3 kg
